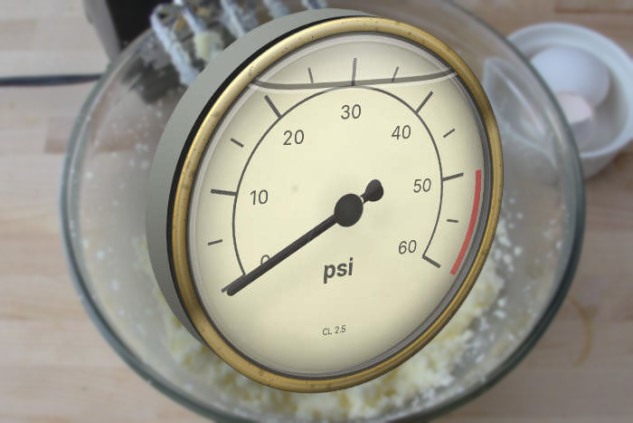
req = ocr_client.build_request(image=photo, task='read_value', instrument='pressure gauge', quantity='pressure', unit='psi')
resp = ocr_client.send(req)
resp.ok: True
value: 0 psi
